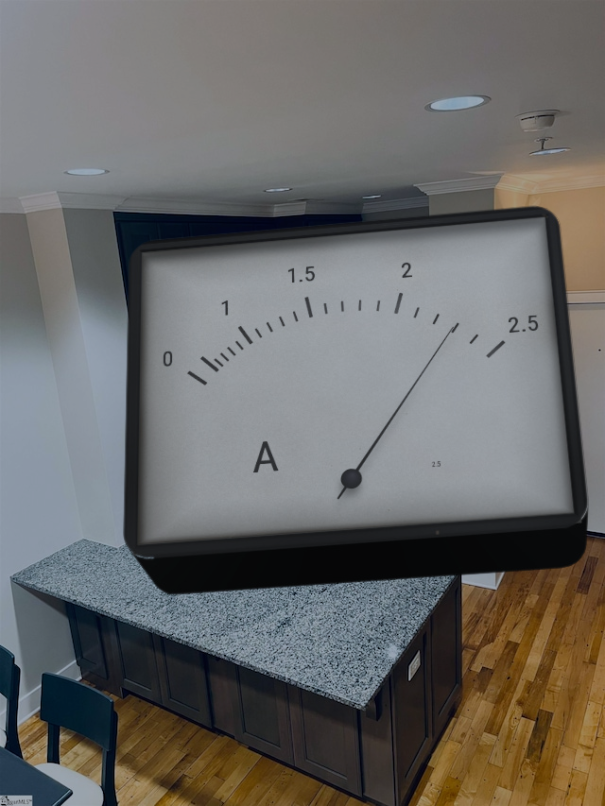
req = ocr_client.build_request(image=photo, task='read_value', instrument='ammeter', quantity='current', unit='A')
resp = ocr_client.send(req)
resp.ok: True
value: 2.3 A
